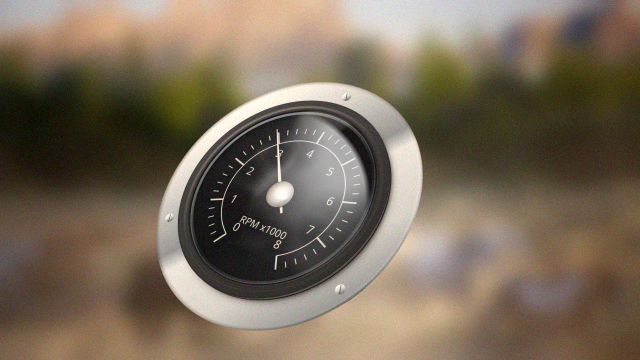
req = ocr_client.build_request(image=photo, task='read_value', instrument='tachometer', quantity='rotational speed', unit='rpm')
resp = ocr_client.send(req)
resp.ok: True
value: 3000 rpm
